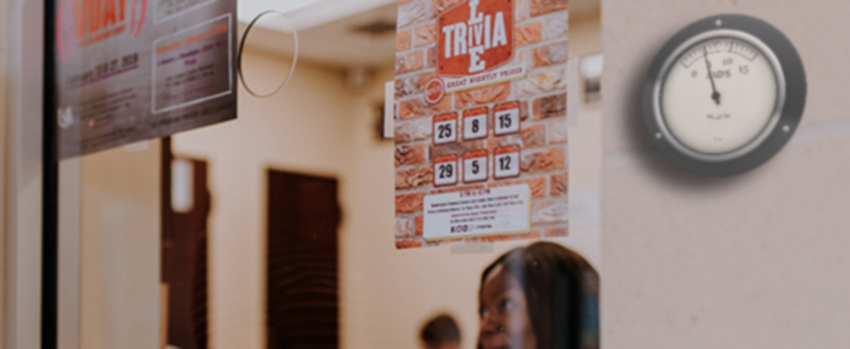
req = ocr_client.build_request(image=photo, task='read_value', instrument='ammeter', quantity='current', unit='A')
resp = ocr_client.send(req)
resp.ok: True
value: 5 A
